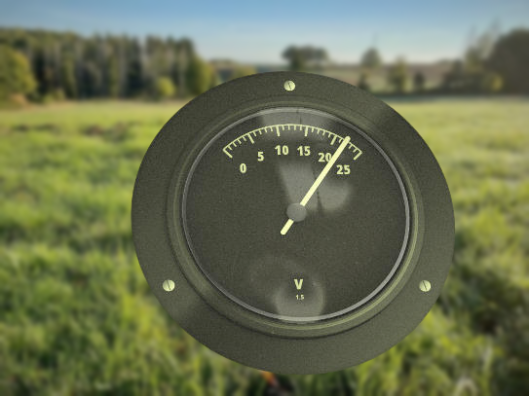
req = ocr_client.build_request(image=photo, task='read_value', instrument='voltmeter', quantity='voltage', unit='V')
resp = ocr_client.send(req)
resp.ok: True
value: 22 V
